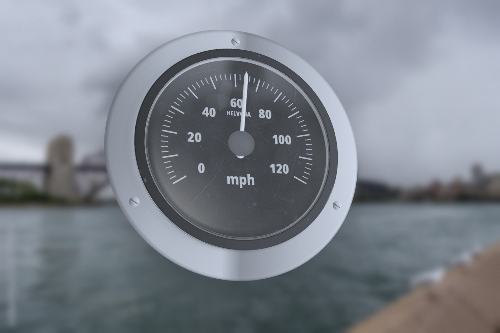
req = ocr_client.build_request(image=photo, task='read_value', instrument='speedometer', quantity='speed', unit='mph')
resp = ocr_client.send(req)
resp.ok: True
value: 64 mph
